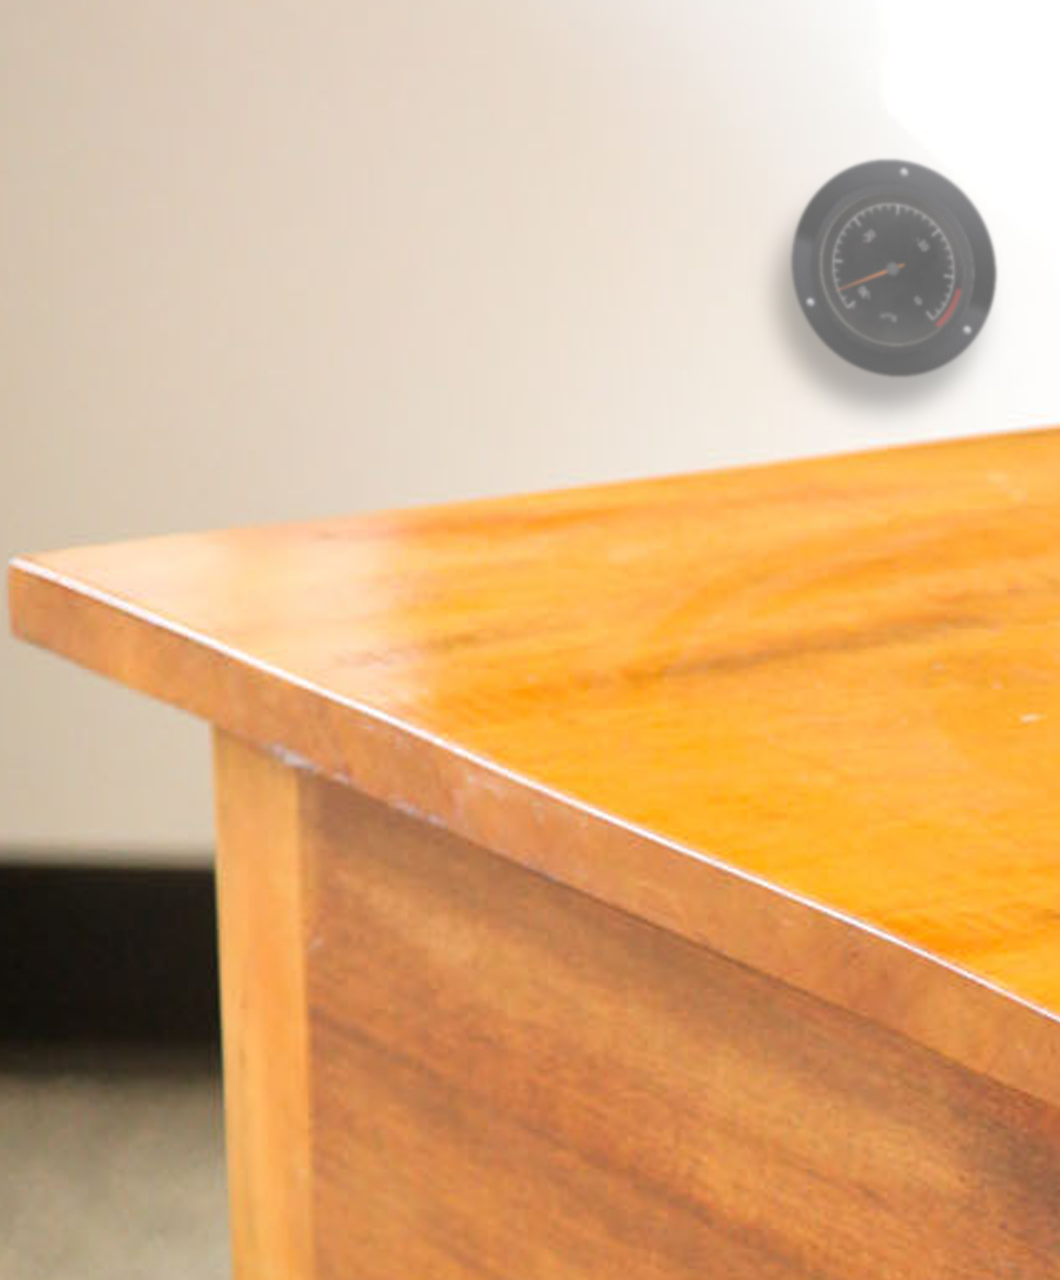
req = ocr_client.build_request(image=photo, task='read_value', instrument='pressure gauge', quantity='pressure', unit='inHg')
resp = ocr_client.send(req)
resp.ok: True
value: -28 inHg
